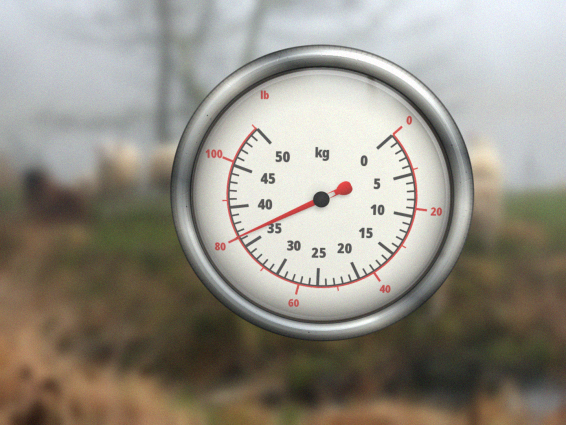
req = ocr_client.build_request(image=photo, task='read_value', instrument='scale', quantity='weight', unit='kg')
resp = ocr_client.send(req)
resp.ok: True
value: 36.5 kg
